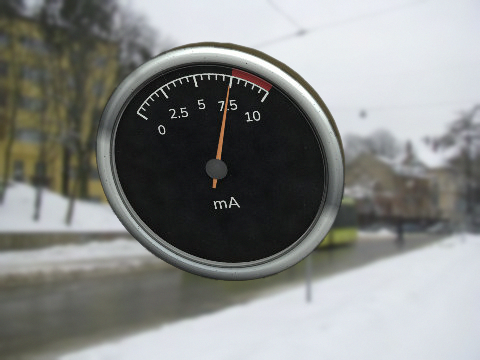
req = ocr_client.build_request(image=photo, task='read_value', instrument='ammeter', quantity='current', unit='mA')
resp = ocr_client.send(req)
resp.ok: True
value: 7.5 mA
